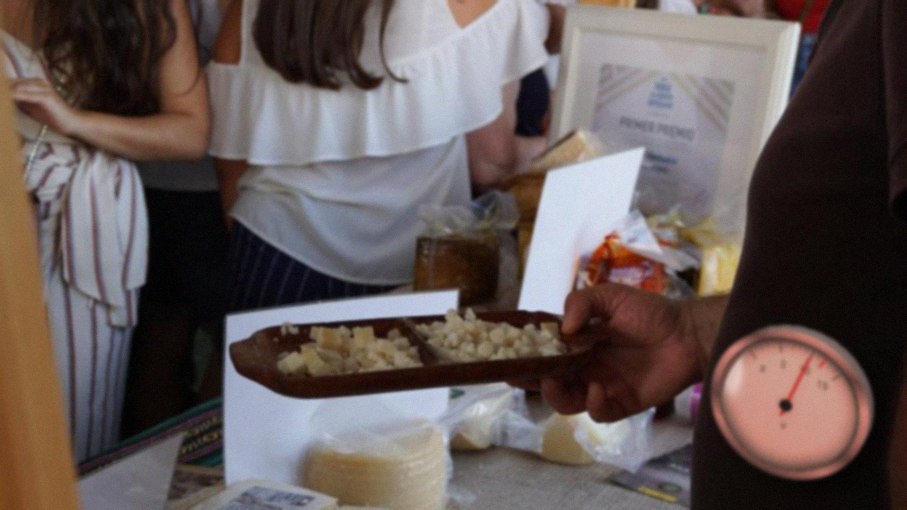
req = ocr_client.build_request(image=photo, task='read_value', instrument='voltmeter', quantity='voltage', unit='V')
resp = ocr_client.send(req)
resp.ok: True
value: 10 V
